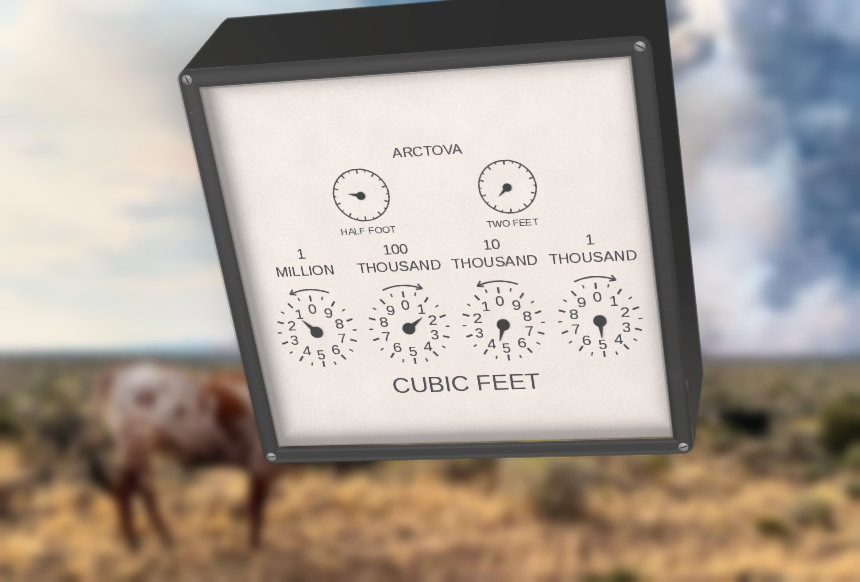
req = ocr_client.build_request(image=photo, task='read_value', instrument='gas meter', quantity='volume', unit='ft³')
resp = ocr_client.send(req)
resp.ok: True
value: 114500 ft³
